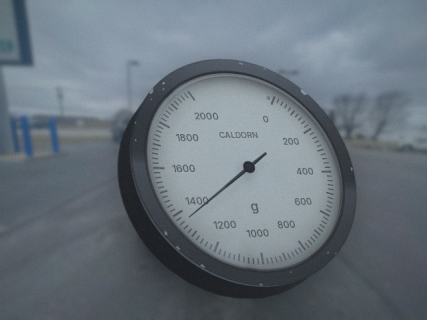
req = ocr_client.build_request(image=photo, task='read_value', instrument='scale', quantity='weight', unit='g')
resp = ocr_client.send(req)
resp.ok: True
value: 1360 g
